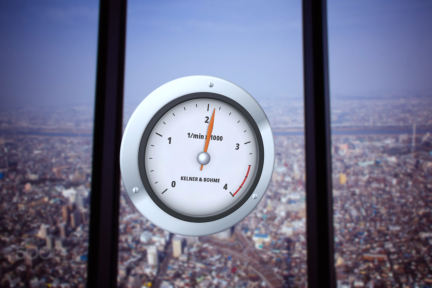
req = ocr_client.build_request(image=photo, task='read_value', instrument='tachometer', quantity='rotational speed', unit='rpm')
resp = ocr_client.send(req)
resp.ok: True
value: 2100 rpm
